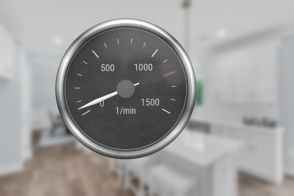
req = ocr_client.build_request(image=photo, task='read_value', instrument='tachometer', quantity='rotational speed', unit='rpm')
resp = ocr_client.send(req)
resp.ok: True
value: 50 rpm
